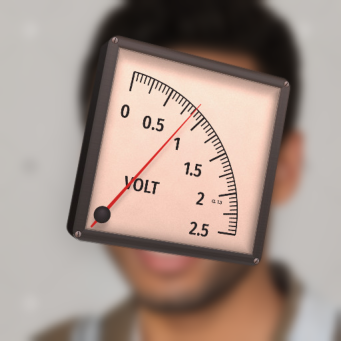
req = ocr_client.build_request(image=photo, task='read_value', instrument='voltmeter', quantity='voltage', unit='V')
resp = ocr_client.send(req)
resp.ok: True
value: 0.85 V
